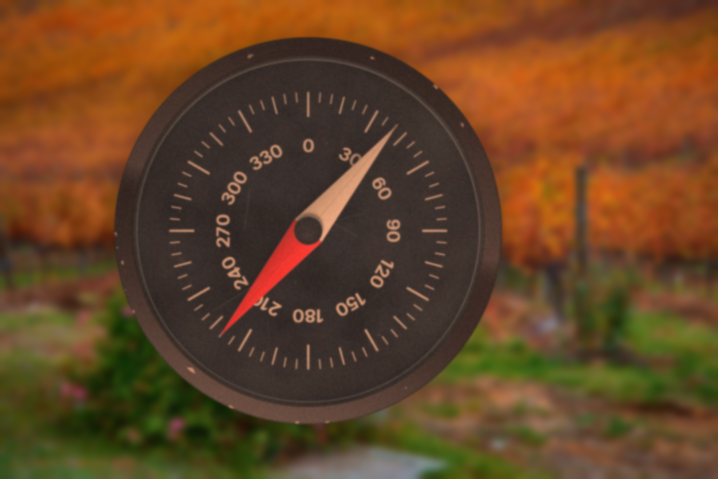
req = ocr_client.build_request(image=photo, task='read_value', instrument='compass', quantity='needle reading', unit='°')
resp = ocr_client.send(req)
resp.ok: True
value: 220 °
